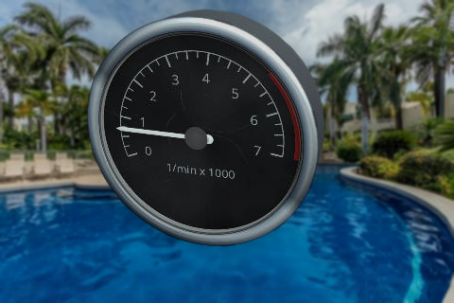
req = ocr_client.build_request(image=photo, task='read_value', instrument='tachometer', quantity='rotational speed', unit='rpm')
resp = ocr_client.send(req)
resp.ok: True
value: 750 rpm
